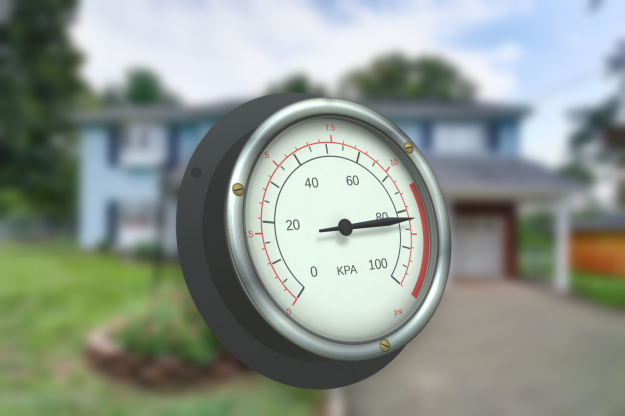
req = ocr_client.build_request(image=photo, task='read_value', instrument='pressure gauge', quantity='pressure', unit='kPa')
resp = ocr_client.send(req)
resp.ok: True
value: 82.5 kPa
